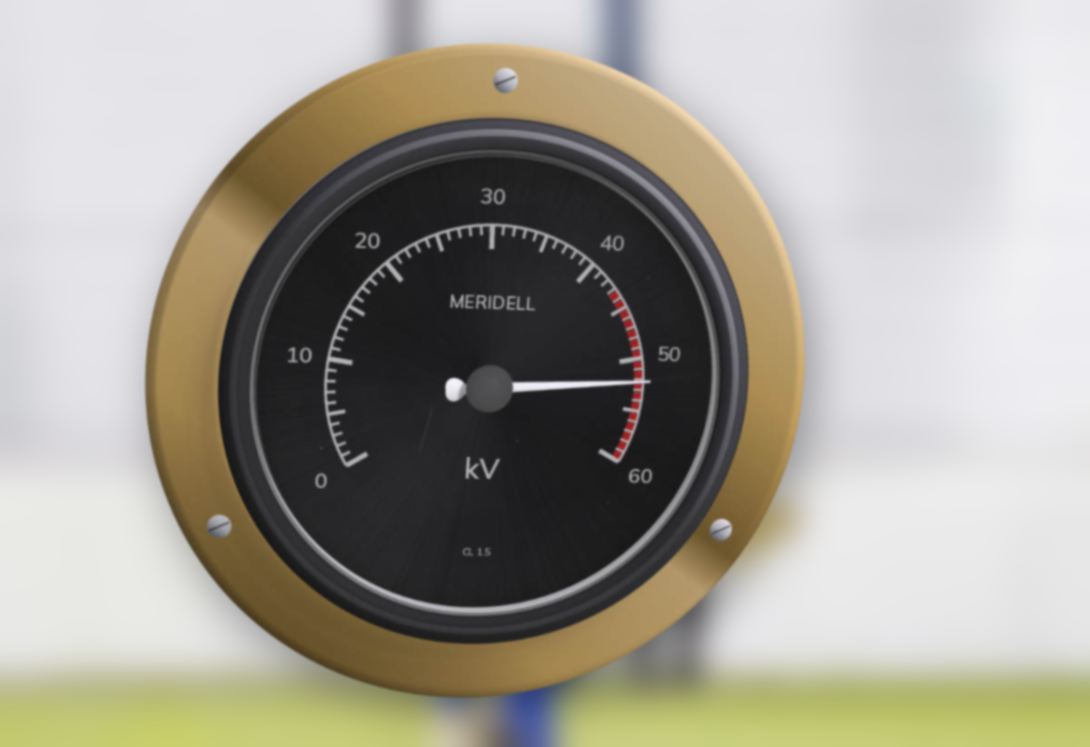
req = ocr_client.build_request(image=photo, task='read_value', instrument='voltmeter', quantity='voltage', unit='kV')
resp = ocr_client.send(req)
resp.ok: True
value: 52 kV
